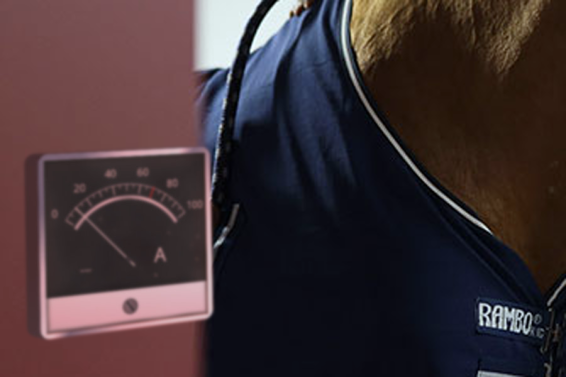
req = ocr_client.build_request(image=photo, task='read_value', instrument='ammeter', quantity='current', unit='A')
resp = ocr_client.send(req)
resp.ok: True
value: 10 A
